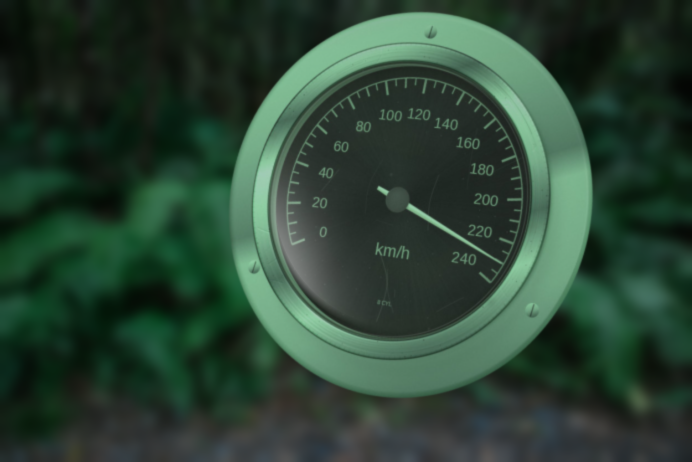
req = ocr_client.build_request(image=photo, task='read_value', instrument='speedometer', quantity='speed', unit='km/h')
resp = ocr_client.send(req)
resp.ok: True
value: 230 km/h
